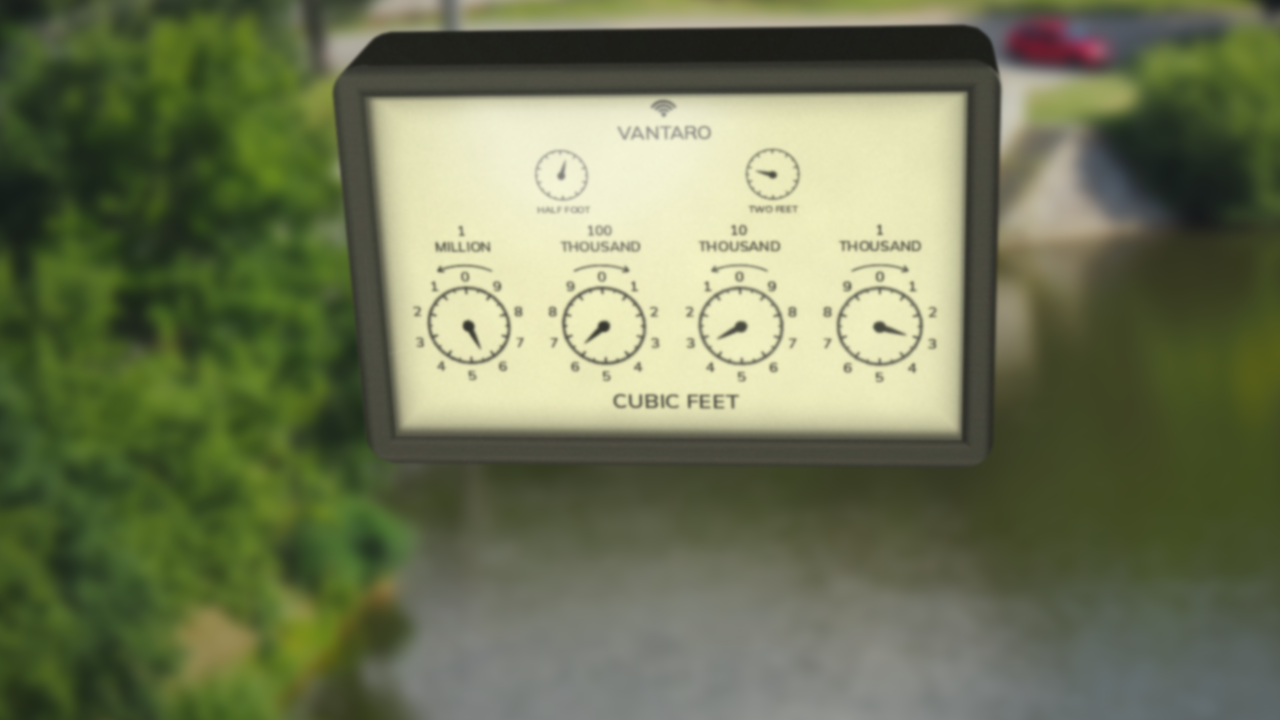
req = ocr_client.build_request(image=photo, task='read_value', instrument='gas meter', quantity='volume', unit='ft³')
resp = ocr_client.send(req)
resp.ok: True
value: 563300 ft³
